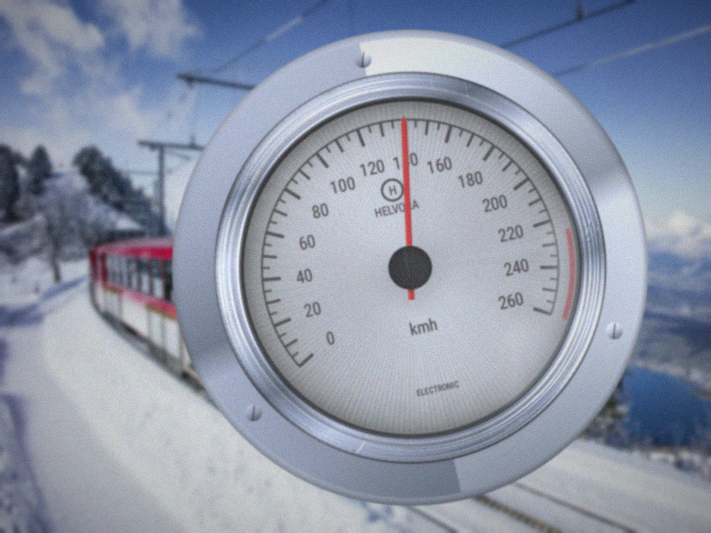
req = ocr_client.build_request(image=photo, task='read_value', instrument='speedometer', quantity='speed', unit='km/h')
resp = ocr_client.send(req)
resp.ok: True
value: 140 km/h
